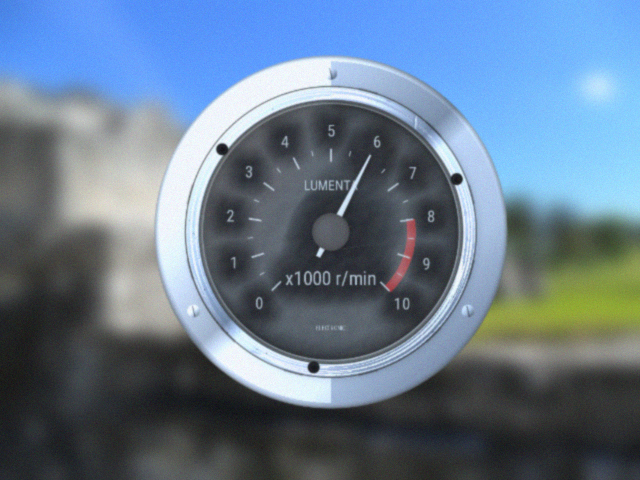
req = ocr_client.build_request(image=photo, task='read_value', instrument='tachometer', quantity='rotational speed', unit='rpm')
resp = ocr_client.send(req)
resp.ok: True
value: 6000 rpm
